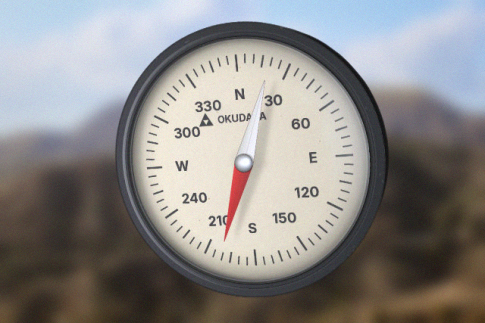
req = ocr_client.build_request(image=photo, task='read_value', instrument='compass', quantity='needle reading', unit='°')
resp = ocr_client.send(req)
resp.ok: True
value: 200 °
